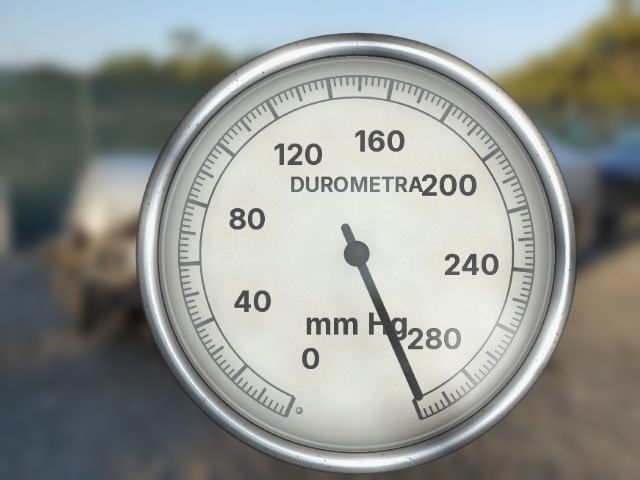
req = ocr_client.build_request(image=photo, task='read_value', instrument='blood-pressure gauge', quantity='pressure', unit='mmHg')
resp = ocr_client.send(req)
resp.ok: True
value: 298 mmHg
